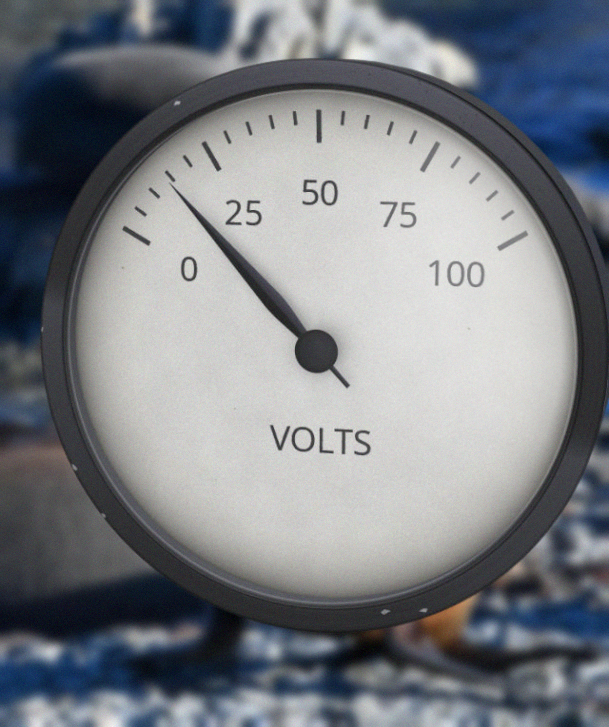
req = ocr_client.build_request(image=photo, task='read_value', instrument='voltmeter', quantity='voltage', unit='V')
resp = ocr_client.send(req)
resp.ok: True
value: 15 V
